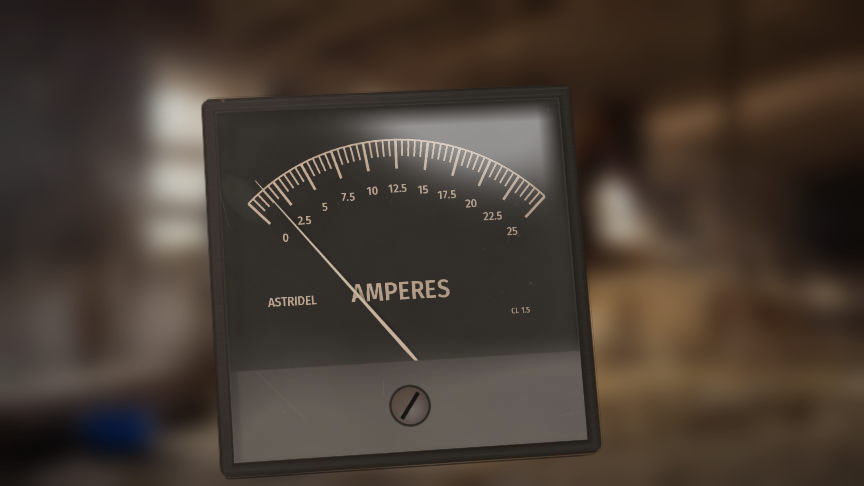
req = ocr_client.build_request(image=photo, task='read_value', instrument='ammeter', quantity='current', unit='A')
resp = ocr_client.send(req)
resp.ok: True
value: 1.5 A
